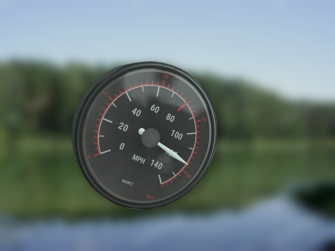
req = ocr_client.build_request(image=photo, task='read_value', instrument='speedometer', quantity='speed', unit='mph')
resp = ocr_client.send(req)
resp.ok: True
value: 120 mph
